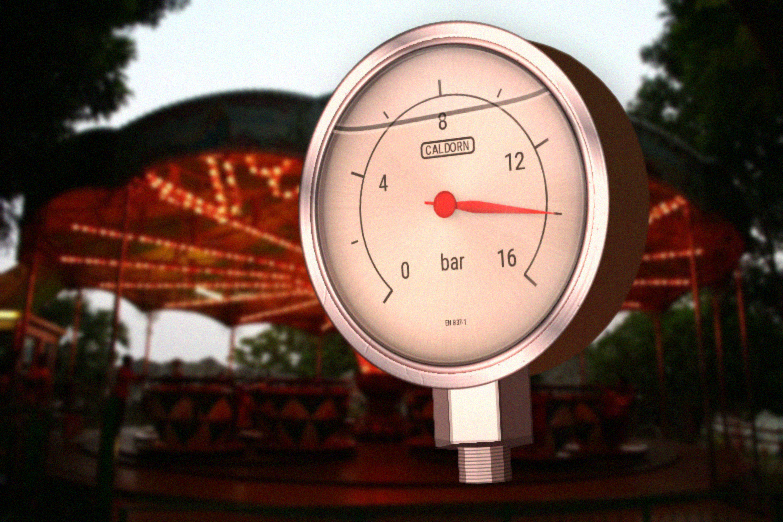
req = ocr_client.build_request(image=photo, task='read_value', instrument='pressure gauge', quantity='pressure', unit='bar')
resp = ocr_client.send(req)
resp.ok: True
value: 14 bar
